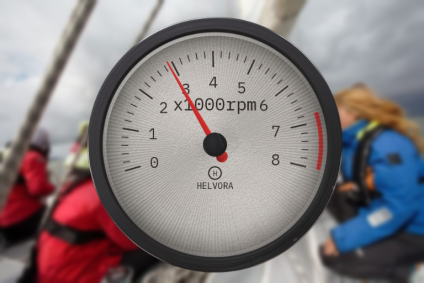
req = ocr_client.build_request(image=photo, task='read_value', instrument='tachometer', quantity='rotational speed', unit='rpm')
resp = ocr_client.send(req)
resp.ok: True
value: 2900 rpm
